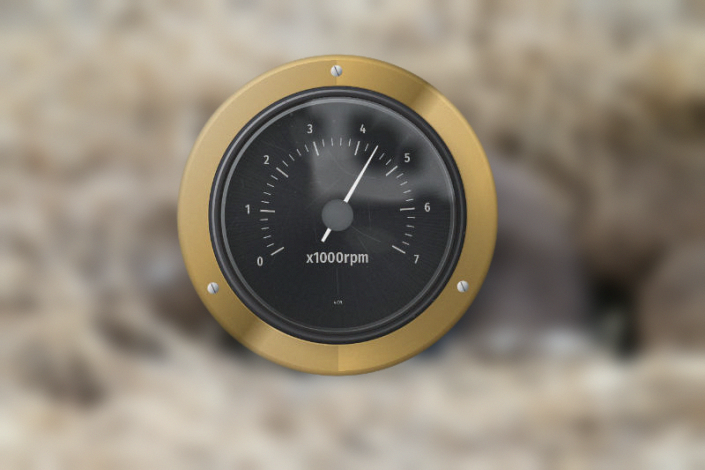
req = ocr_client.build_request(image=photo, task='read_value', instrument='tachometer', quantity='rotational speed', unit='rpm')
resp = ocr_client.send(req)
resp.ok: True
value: 4400 rpm
